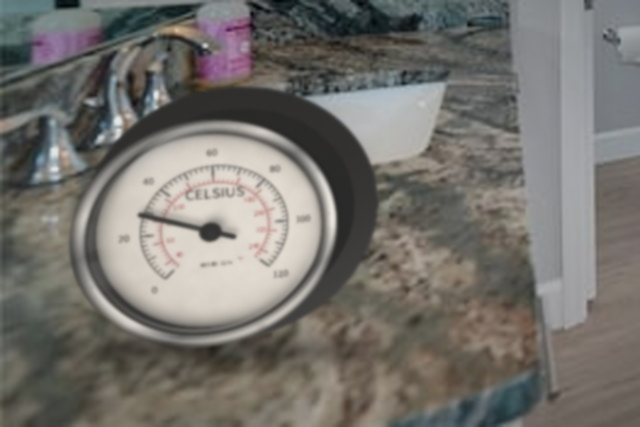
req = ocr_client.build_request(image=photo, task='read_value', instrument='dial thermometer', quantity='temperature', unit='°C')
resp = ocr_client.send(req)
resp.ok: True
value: 30 °C
